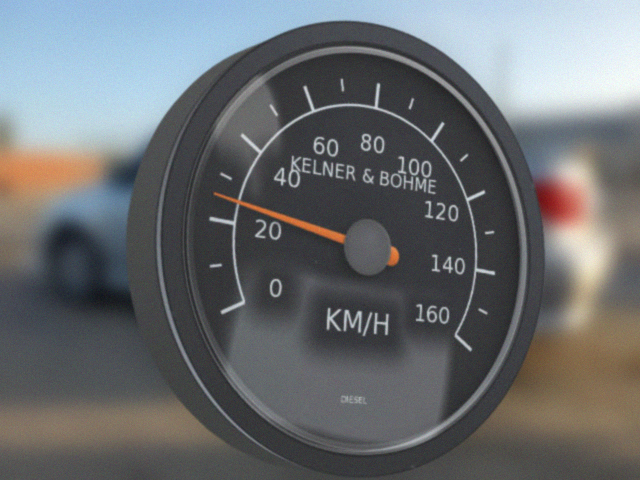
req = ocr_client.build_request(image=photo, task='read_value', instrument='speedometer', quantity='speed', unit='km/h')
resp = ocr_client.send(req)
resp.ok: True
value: 25 km/h
